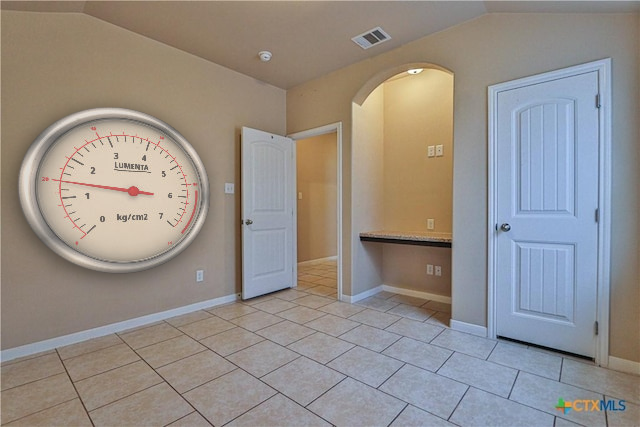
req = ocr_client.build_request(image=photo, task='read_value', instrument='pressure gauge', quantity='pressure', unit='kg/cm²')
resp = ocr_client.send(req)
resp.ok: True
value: 1.4 kg/cm²
